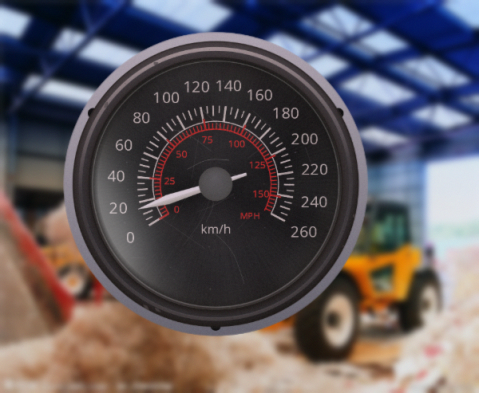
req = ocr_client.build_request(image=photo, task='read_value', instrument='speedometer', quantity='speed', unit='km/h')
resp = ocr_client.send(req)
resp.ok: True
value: 15 km/h
